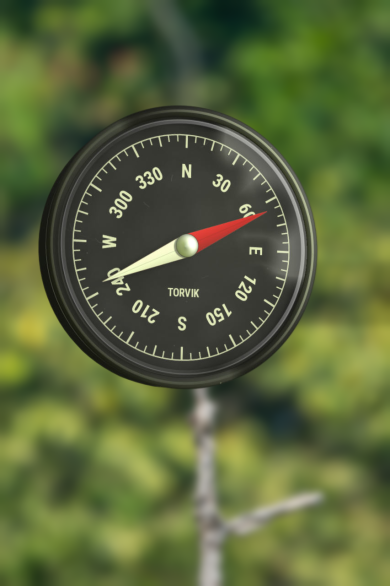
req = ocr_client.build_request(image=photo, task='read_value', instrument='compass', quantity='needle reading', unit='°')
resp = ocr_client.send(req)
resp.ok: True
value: 65 °
